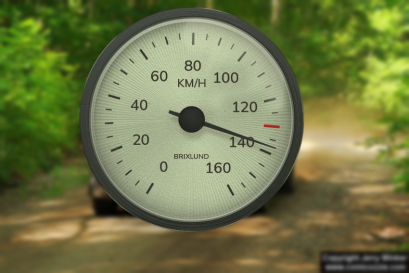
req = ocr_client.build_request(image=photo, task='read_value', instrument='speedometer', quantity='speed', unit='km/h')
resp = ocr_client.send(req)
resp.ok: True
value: 137.5 km/h
